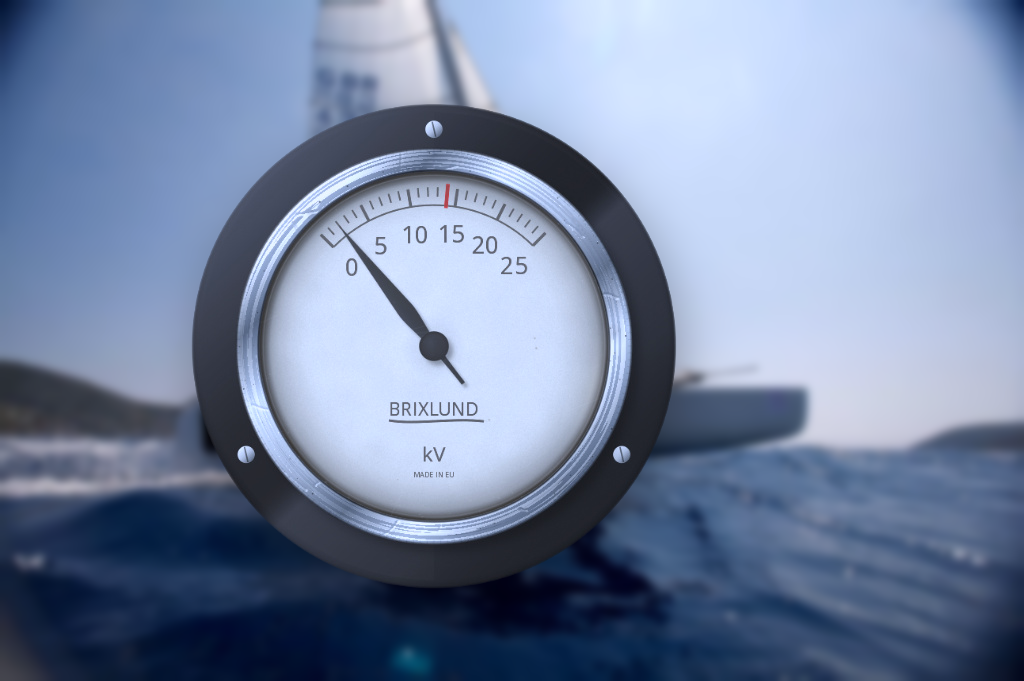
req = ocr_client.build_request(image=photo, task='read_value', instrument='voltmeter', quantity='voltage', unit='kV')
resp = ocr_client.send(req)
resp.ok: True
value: 2 kV
